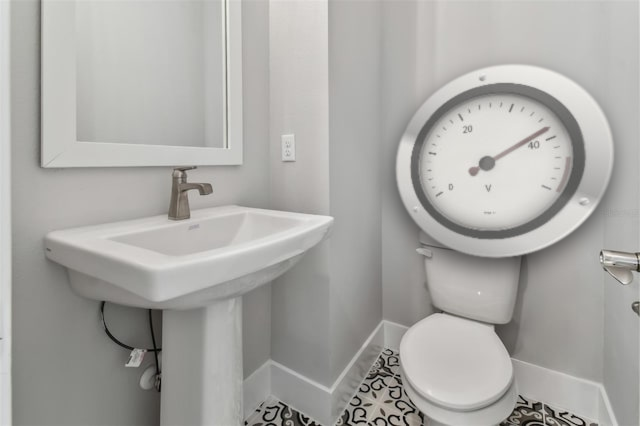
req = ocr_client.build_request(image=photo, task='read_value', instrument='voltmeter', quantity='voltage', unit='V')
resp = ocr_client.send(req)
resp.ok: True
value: 38 V
